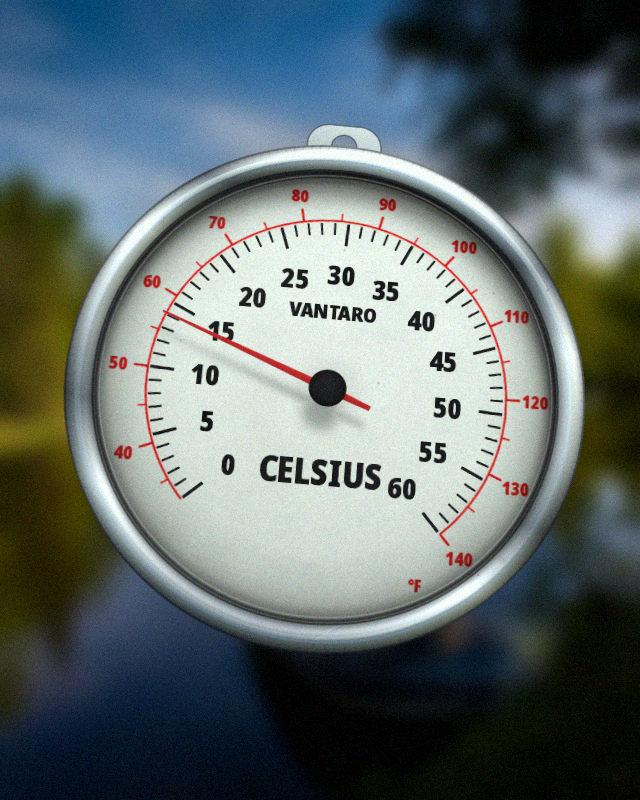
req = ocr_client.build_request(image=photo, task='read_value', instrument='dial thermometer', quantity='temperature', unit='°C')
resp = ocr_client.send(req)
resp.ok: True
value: 14 °C
